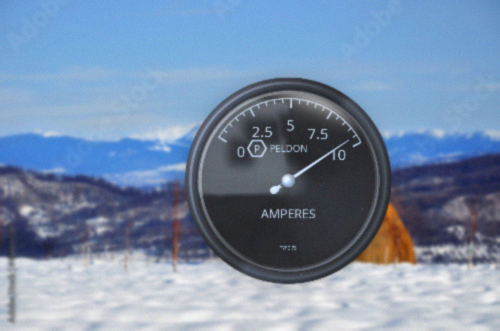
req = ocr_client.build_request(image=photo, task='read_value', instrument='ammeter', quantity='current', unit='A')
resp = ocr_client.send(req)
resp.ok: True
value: 9.5 A
